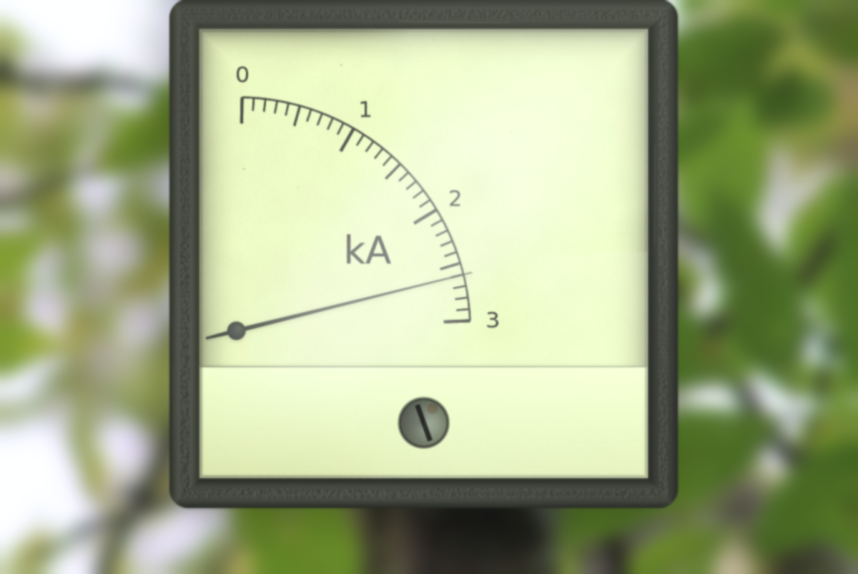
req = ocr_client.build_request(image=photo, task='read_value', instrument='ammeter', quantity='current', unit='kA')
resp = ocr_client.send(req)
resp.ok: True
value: 2.6 kA
